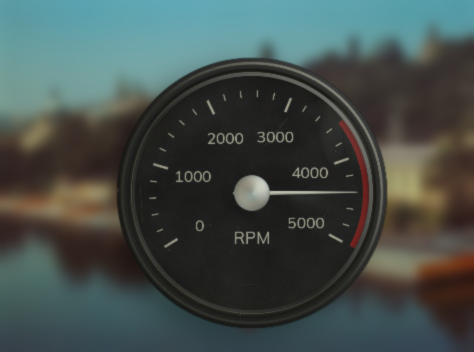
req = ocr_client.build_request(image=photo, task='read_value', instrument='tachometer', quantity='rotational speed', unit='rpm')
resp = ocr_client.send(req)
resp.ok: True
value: 4400 rpm
